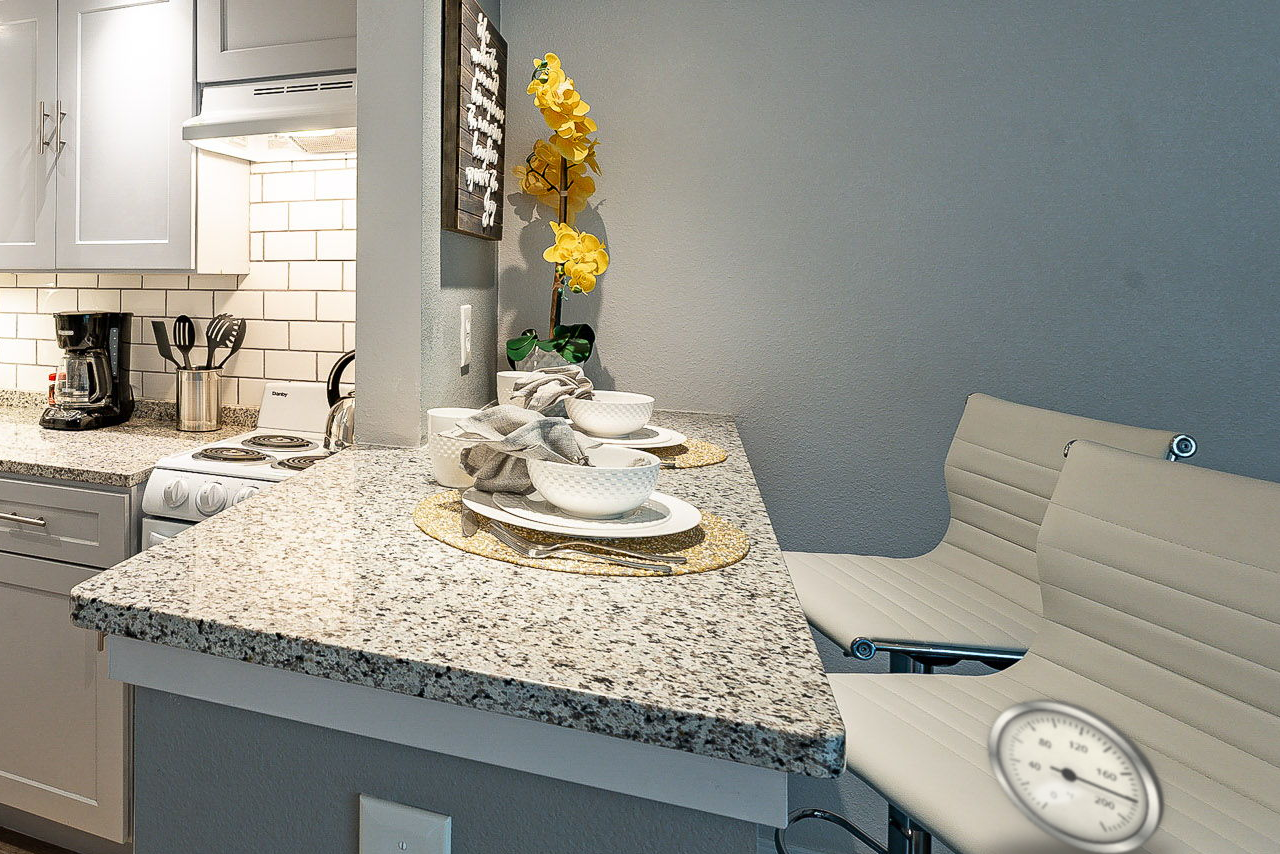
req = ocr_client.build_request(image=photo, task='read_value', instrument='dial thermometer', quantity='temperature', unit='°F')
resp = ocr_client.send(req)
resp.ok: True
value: 180 °F
